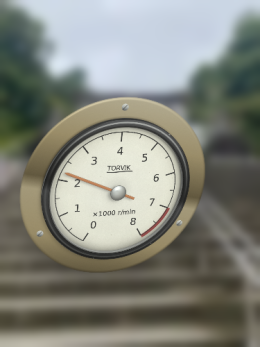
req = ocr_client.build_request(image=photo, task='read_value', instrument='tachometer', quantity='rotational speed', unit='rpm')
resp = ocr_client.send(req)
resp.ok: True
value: 2250 rpm
